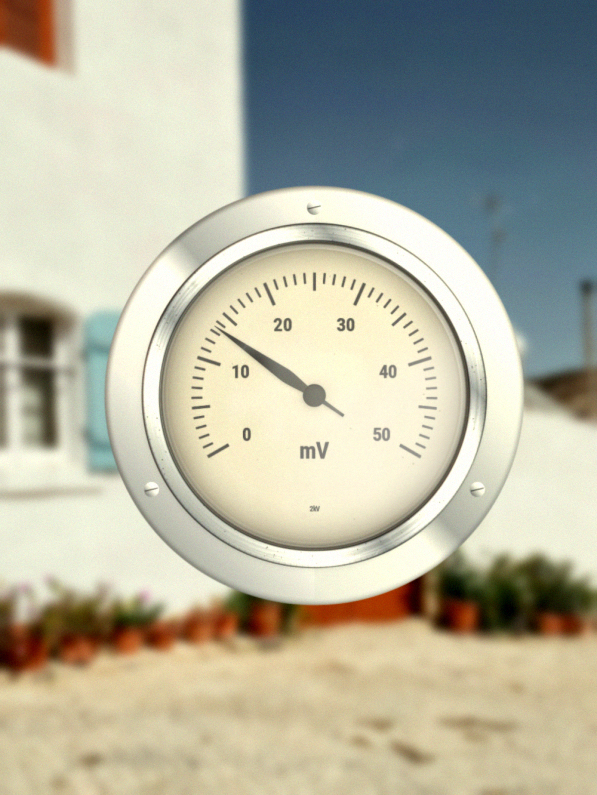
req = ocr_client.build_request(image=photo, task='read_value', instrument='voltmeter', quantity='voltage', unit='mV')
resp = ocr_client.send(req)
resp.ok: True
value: 13.5 mV
